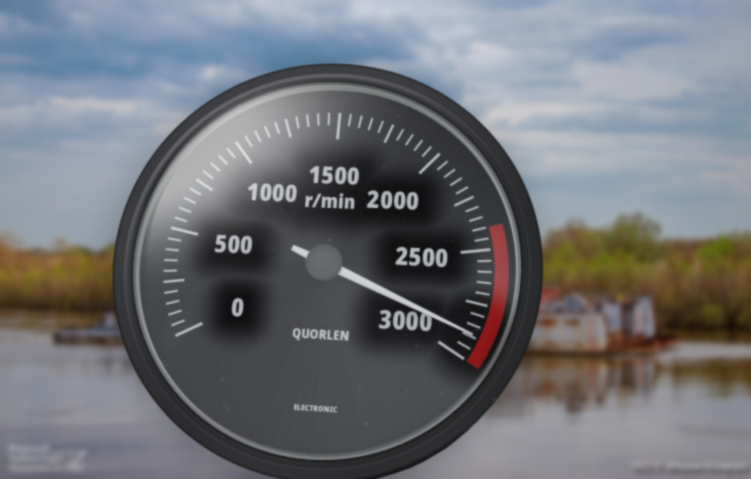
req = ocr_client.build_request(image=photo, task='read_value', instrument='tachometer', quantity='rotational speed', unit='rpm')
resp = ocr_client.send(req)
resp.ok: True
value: 2900 rpm
